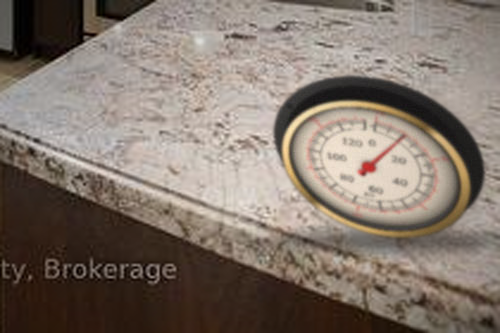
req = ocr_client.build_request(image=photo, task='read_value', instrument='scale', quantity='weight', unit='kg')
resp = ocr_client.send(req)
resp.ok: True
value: 10 kg
